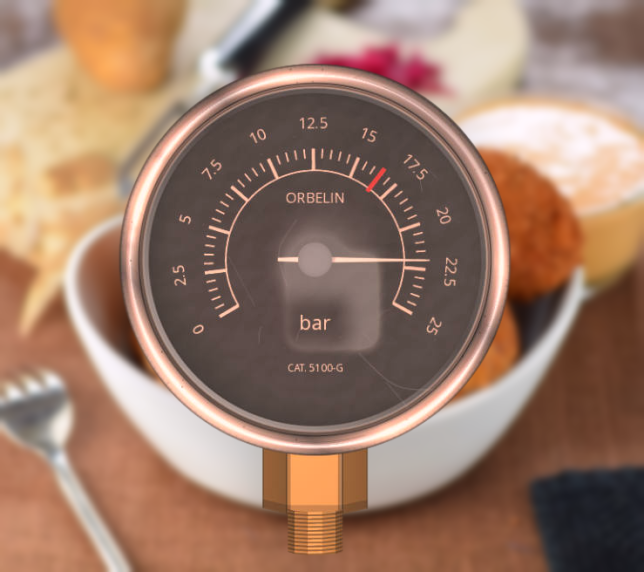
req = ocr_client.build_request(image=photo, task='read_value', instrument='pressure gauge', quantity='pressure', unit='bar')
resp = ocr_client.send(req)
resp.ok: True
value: 22 bar
